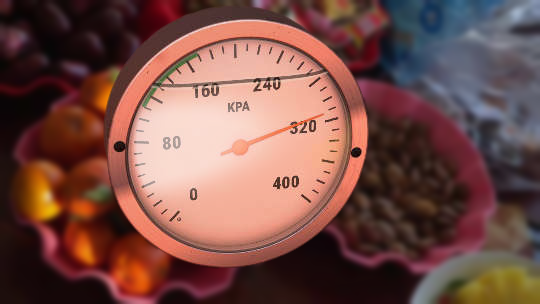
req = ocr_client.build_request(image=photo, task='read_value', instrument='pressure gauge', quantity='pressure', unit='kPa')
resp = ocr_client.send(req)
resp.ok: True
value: 310 kPa
